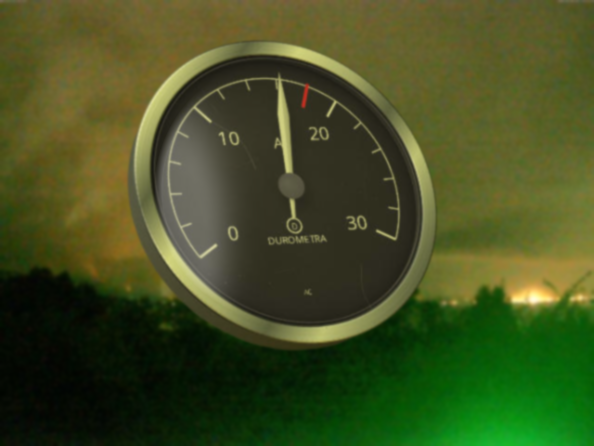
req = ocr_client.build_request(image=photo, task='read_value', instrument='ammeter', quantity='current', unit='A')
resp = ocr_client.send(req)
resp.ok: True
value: 16 A
